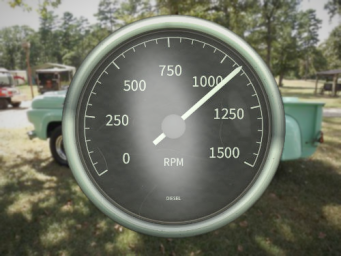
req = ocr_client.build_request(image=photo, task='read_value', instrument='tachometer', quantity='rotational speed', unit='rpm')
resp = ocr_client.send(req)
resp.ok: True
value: 1075 rpm
